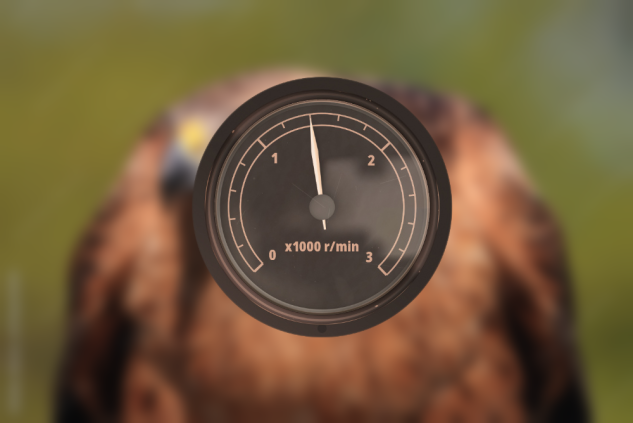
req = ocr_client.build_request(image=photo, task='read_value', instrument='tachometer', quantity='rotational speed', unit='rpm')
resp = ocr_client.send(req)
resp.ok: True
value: 1400 rpm
